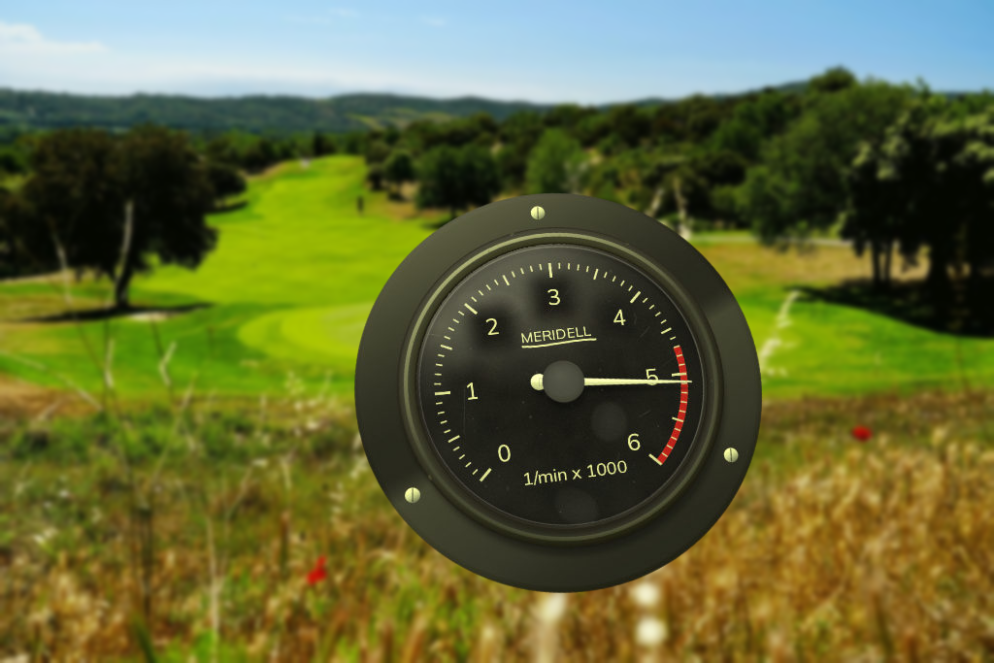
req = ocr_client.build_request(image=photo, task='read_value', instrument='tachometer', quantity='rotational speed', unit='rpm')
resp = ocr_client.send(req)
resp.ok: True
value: 5100 rpm
